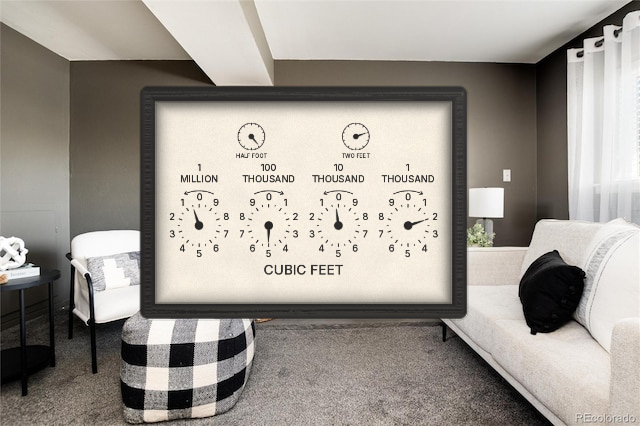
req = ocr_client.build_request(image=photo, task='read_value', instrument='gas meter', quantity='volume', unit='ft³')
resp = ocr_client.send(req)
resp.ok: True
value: 50200 ft³
